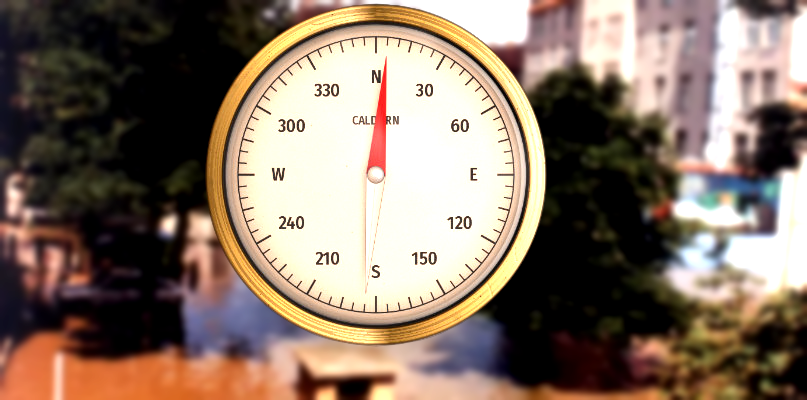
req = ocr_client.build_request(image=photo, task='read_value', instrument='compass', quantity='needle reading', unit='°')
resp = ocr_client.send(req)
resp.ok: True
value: 5 °
